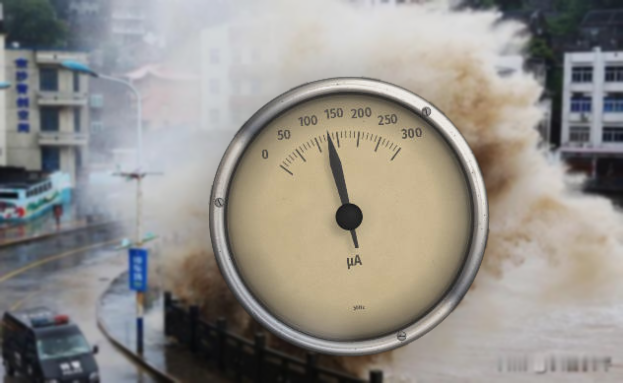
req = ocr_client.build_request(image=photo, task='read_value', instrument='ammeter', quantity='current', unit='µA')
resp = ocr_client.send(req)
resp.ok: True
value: 130 µA
